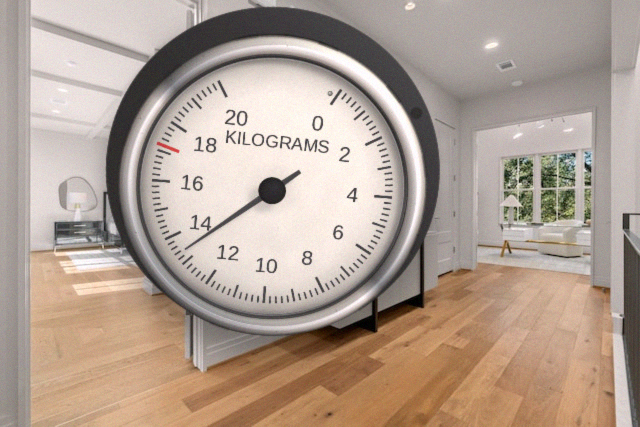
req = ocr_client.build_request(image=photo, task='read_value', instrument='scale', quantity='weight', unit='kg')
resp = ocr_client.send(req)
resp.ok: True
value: 13.4 kg
